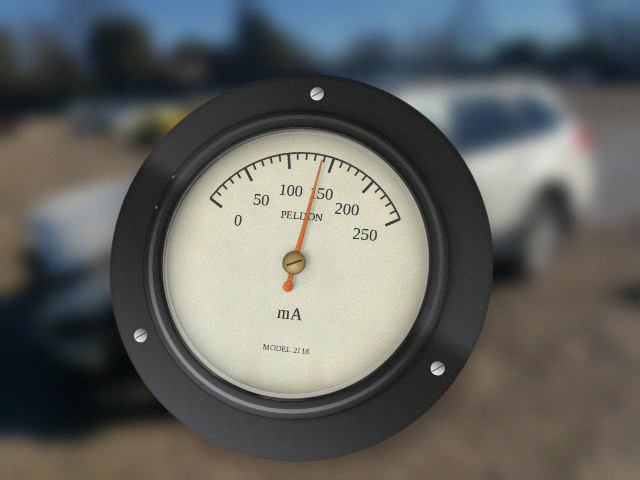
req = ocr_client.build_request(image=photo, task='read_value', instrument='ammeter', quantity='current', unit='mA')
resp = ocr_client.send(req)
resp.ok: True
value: 140 mA
